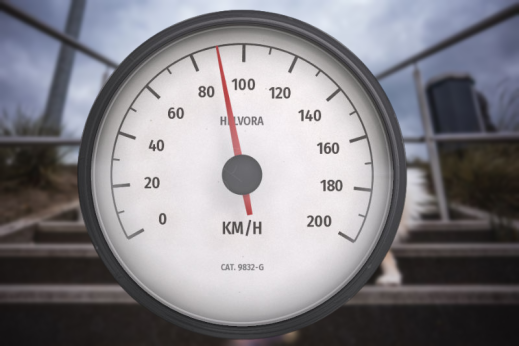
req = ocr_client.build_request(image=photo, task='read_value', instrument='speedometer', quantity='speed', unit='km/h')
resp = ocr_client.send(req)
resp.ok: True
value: 90 km/h
